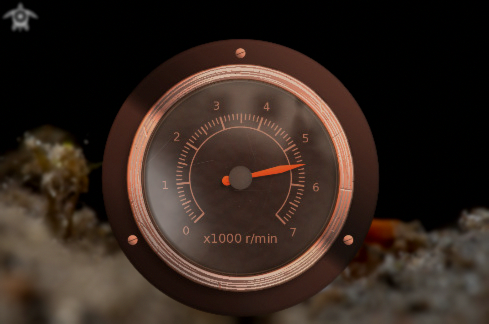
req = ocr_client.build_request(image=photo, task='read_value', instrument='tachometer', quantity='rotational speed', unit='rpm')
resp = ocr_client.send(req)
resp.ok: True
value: 5500 rpm
